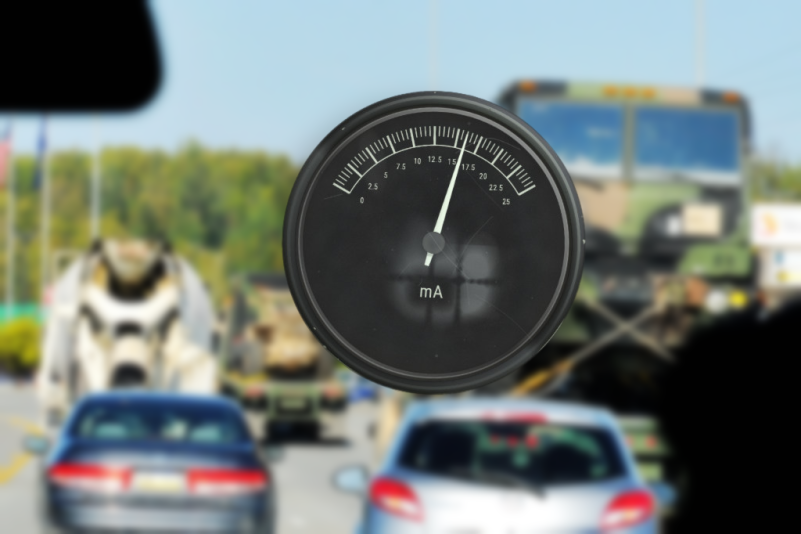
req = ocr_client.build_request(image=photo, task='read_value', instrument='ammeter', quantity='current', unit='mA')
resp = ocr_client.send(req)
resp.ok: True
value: 16 mA
